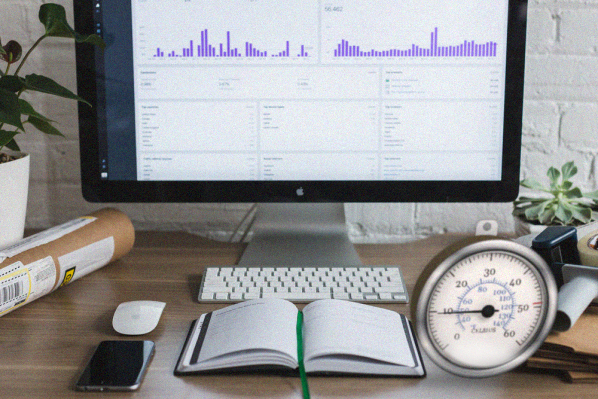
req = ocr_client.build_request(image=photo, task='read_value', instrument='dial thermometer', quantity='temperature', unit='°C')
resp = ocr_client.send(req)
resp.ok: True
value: 10 °C
